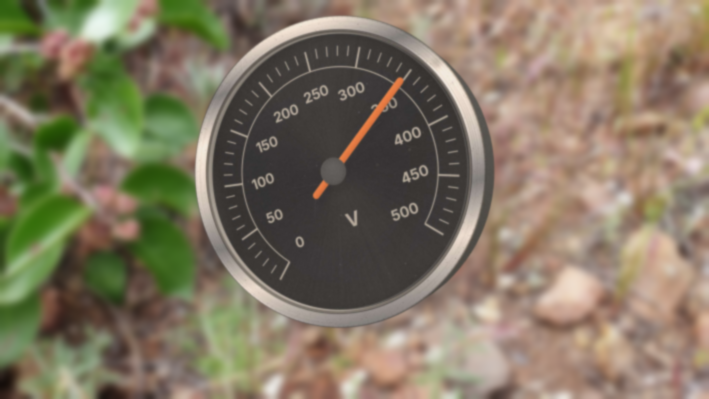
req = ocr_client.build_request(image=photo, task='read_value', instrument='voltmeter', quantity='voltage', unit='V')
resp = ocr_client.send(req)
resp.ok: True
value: 350 V
